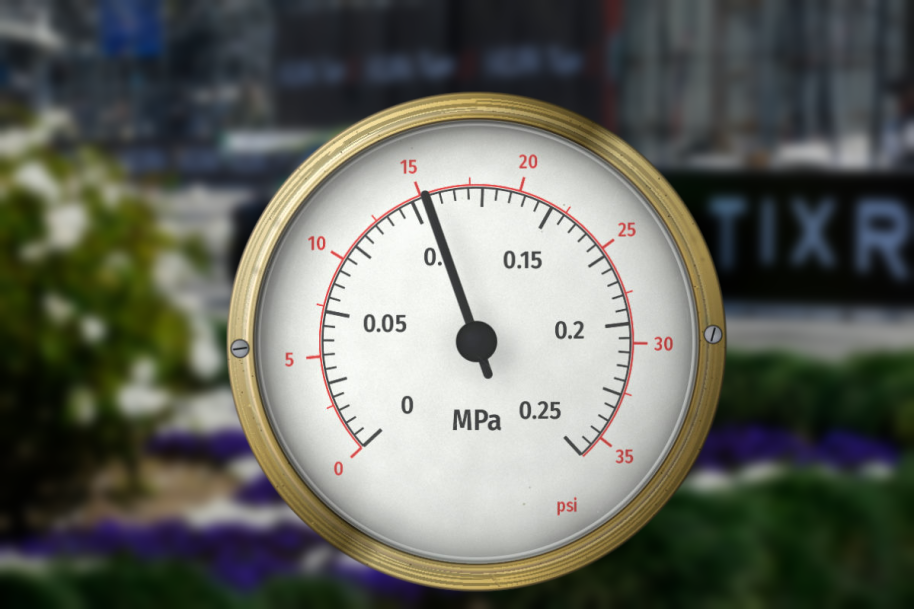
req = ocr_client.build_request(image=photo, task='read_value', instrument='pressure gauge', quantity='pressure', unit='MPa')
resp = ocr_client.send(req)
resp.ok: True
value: 0.105 MPa
